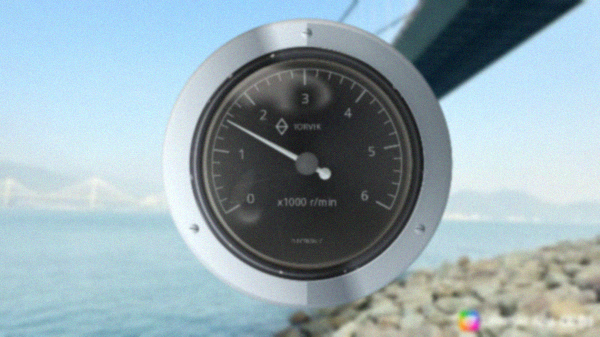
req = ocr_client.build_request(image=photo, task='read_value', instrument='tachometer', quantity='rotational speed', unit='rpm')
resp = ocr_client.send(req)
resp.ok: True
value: 1500 rpm
